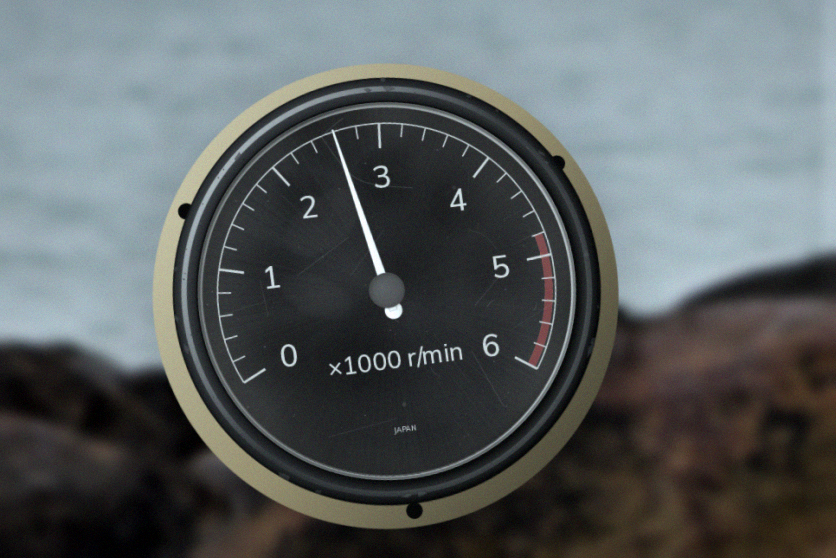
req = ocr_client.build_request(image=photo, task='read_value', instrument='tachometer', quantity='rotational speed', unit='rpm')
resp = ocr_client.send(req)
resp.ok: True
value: 2600 rpm
